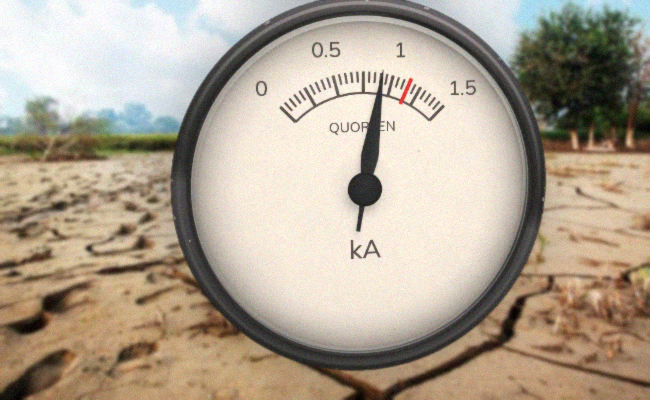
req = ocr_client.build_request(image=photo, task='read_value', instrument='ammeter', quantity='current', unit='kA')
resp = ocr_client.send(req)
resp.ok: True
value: 0.9 kA
